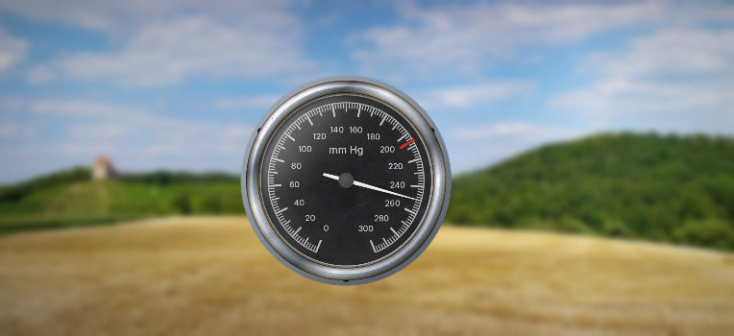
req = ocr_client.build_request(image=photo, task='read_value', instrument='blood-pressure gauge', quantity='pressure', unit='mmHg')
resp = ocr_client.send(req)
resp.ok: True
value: 250 mmHg
